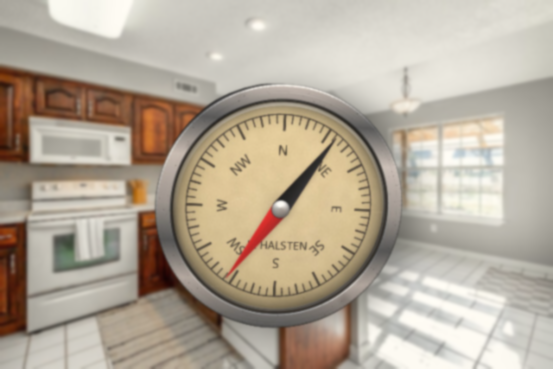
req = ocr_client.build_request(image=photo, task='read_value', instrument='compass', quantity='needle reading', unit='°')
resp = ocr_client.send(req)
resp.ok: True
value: 215 °
